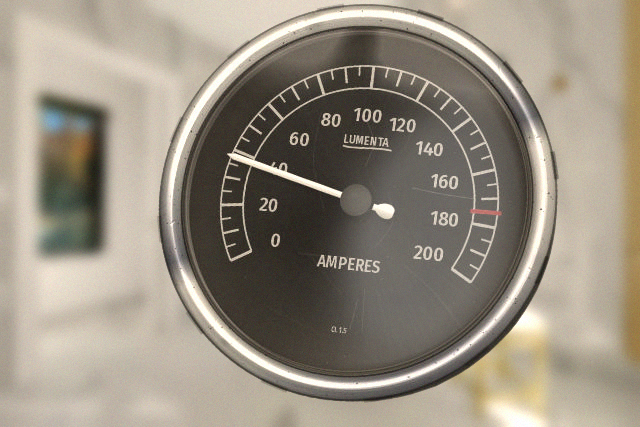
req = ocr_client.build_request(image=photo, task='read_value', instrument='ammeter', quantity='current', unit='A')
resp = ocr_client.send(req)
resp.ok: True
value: 37.5 A
